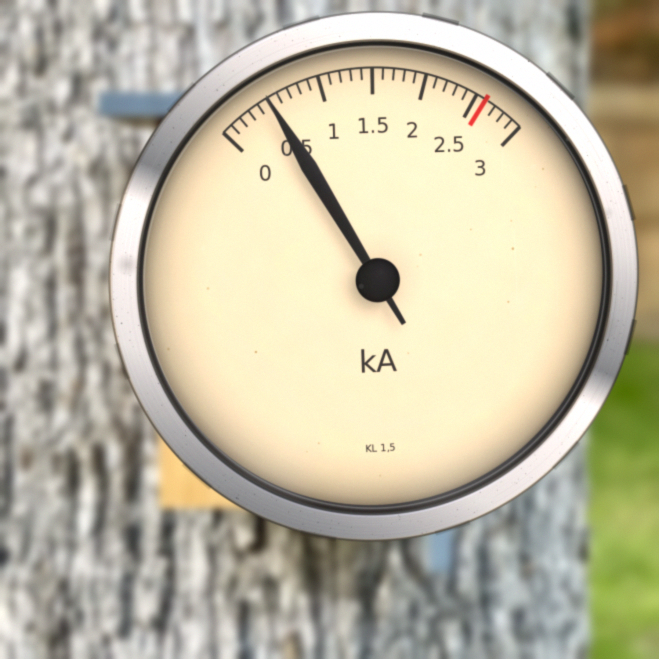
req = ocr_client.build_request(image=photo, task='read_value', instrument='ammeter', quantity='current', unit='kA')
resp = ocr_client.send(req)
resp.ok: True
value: 0.5 kA
